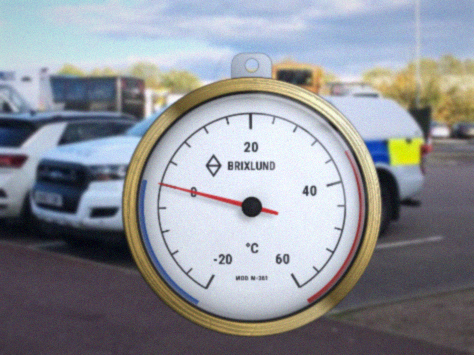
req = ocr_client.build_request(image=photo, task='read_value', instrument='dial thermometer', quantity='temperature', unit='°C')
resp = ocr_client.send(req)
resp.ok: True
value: 0 °C
